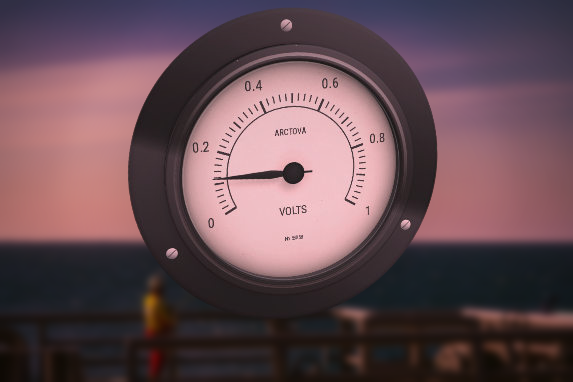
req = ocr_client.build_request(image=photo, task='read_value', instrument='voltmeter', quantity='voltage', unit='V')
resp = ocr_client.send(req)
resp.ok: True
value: 0.12 V
